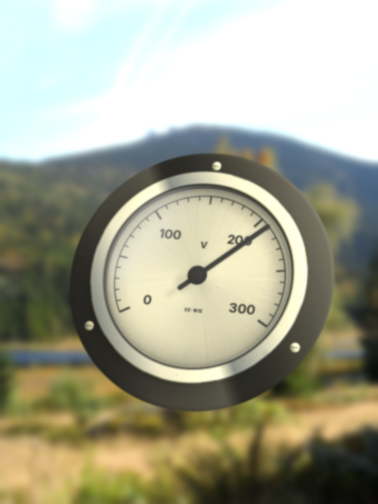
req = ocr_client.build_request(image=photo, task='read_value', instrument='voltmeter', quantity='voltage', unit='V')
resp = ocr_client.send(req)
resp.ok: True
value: 210 V
